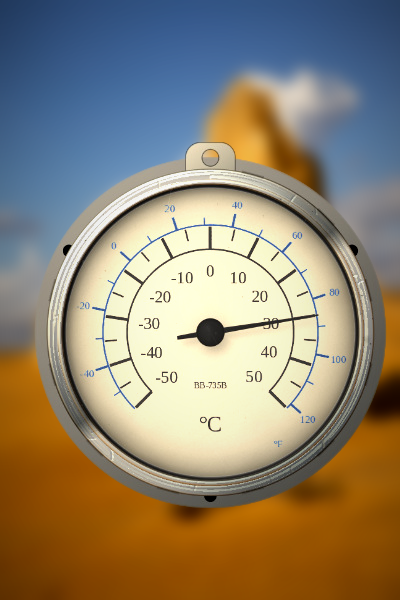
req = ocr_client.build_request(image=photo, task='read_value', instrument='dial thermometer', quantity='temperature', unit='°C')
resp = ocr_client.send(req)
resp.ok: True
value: 30 °C
